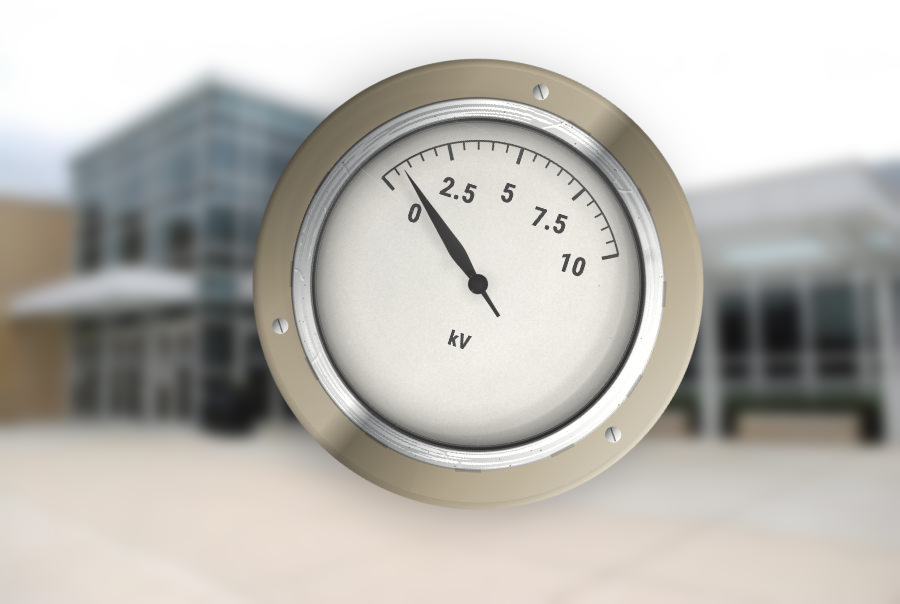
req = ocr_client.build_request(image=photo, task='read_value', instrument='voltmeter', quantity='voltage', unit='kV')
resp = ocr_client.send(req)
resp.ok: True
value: 0.75 kV
